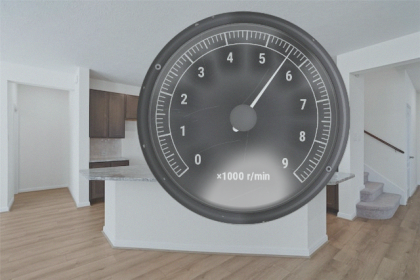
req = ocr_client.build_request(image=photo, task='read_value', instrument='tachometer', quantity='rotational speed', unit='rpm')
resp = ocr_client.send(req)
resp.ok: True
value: 5600 rpm
